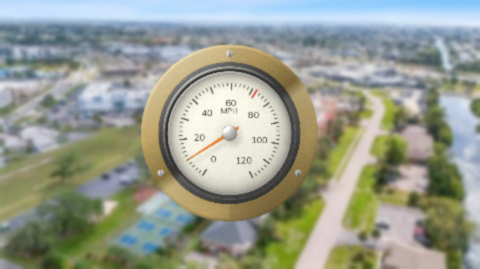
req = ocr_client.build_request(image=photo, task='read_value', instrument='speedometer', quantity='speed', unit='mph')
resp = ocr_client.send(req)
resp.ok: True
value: 10 mph
